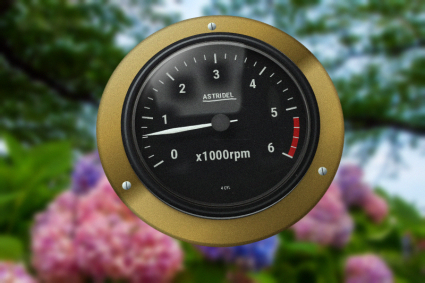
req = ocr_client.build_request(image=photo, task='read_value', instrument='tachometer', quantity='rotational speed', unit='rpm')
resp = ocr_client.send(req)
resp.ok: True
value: 600 rpm
